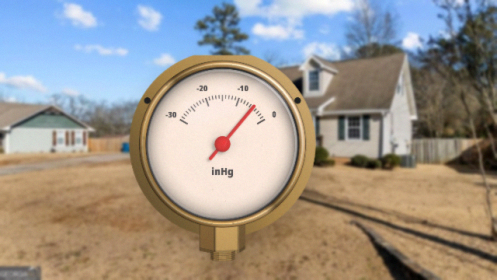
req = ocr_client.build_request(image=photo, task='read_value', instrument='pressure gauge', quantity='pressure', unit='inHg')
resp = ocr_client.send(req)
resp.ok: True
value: -5 inHg
